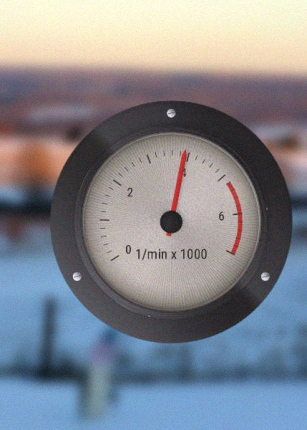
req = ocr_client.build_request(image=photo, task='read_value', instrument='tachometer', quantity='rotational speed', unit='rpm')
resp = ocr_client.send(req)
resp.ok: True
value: 3900 rpm
